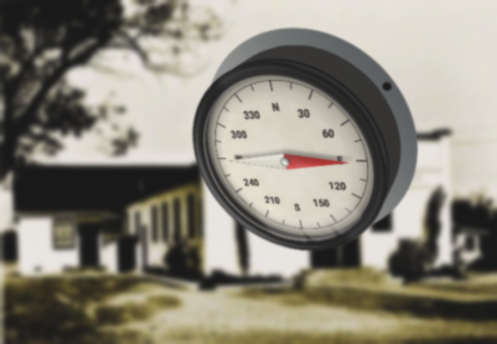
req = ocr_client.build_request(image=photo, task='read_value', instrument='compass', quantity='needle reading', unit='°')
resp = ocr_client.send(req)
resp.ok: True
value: 90 °
